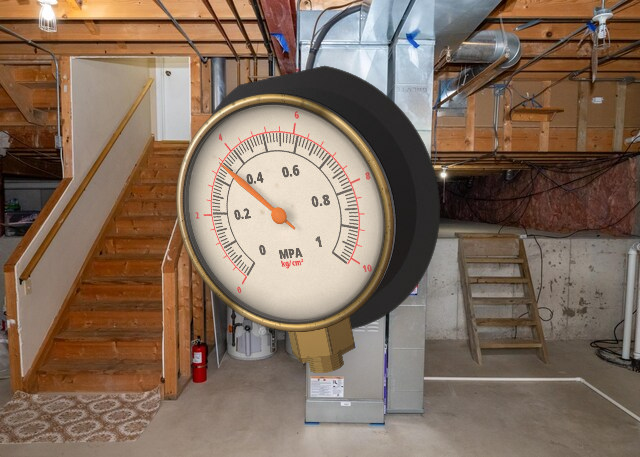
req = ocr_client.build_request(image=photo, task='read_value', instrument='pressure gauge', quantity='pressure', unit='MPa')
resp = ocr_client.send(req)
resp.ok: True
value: 0.35 MPa
